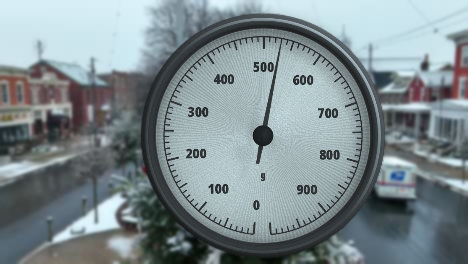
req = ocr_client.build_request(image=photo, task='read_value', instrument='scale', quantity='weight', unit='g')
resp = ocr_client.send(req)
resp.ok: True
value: 530 g
